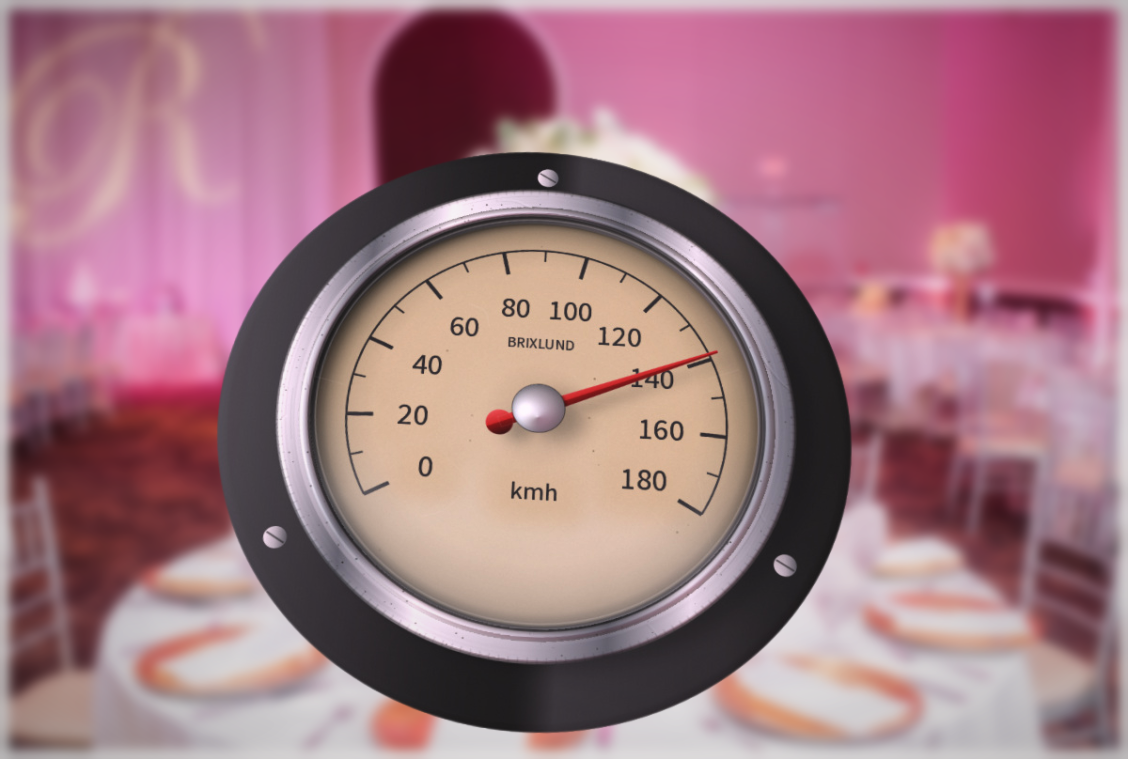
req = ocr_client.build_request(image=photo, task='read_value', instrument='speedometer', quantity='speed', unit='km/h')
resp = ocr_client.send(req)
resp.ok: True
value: 140 km/h
